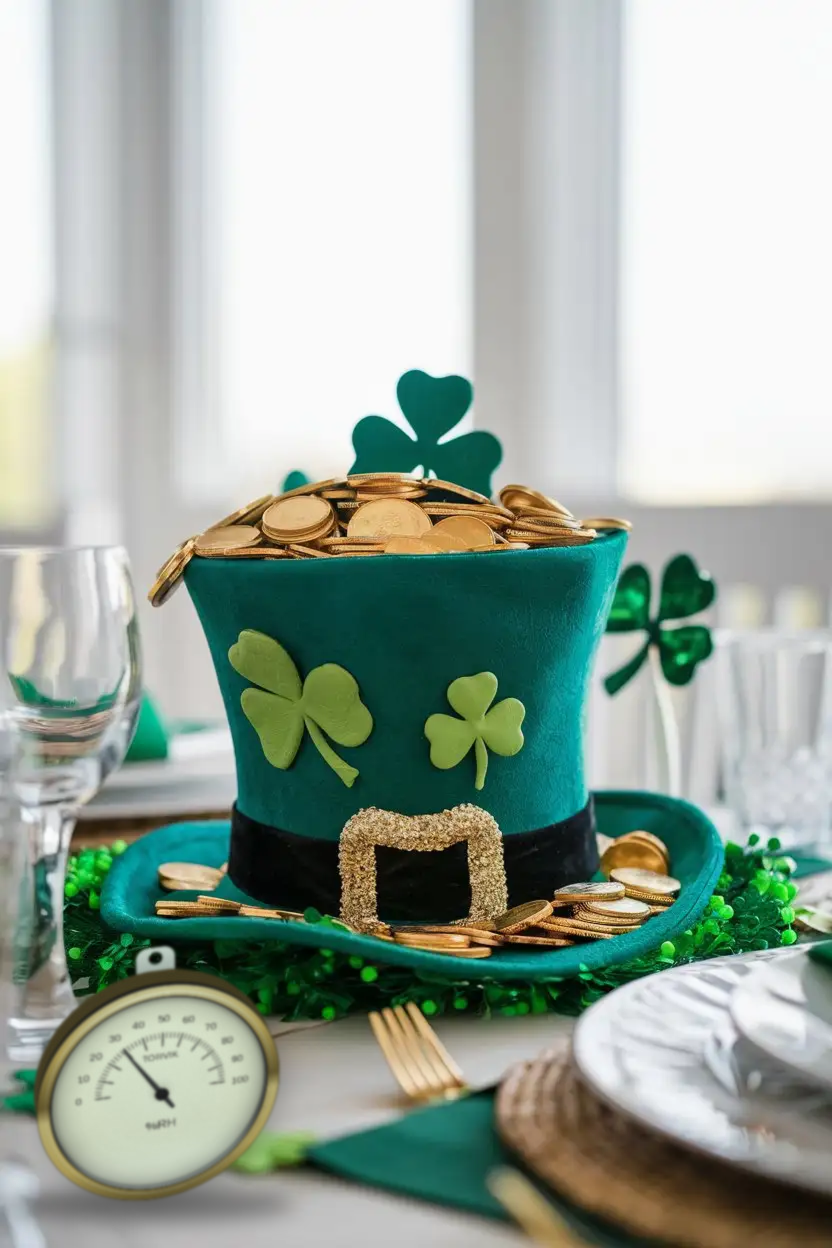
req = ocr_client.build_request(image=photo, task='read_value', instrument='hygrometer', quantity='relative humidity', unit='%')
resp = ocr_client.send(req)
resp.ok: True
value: 30 %
